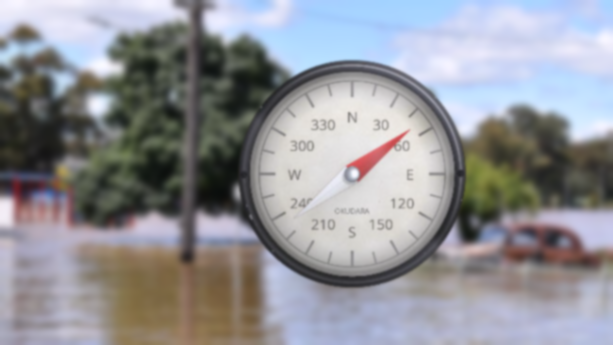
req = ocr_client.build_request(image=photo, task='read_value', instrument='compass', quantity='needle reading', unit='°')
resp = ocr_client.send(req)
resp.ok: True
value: 52.5 °
